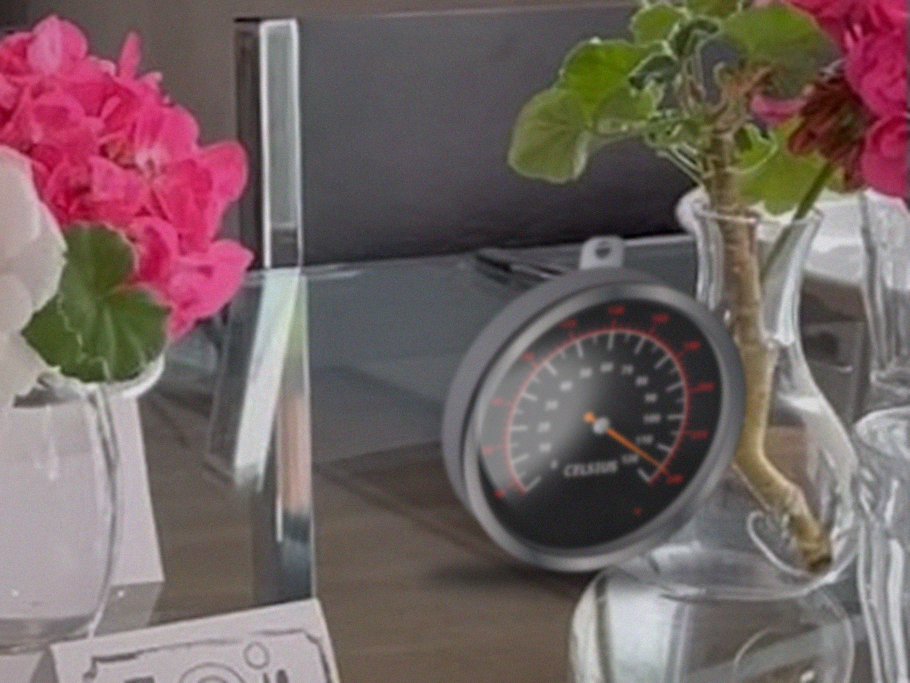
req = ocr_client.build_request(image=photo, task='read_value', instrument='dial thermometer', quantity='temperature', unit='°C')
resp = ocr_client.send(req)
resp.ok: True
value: 115 °C
